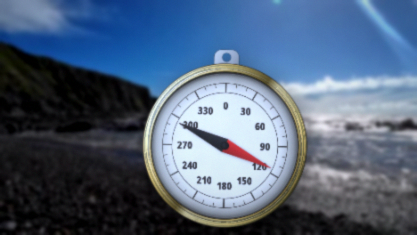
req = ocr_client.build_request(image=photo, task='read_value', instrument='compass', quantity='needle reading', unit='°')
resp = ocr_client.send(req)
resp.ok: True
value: 115 °
